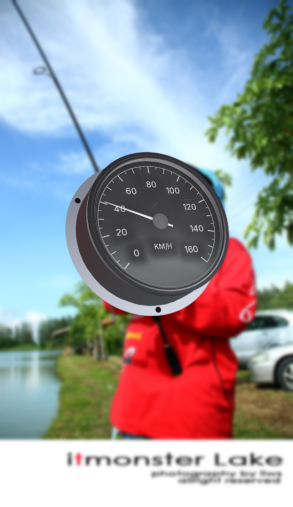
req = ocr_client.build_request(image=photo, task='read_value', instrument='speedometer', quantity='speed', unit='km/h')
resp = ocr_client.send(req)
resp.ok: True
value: 40 km/h
